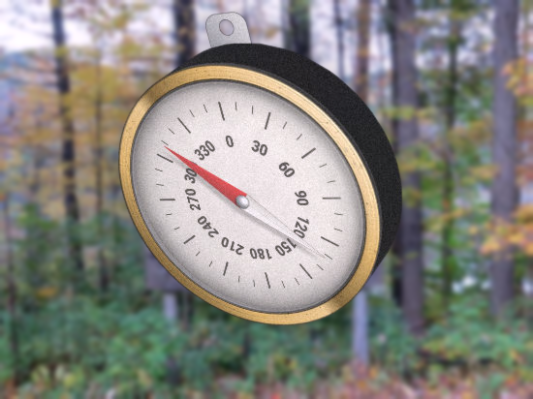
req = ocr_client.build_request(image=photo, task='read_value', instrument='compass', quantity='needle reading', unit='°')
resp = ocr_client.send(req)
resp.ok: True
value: 310 °
